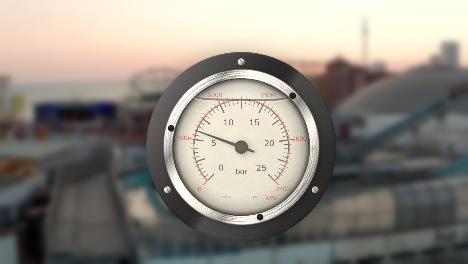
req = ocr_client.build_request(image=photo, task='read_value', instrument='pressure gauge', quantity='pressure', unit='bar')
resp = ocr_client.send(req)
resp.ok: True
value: 6 bar
